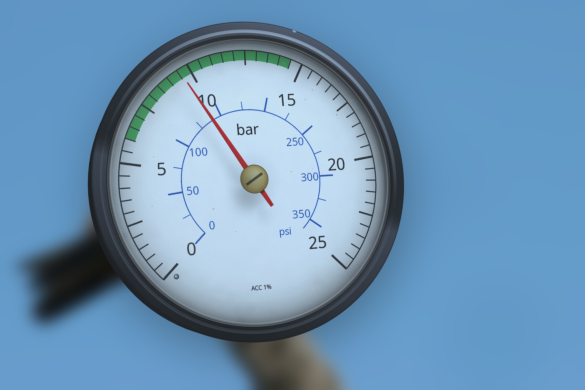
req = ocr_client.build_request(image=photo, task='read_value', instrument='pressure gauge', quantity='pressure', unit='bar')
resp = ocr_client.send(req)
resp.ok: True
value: 9.5 bar
